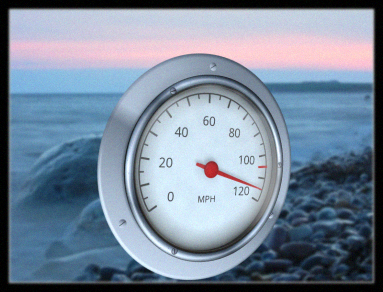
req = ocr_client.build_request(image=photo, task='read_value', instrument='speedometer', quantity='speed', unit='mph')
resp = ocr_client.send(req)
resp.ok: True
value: 115 mph
